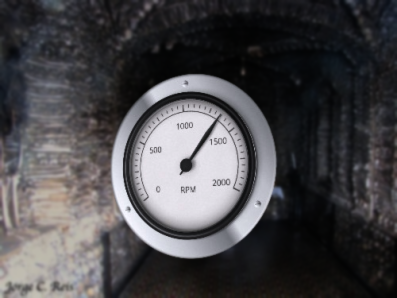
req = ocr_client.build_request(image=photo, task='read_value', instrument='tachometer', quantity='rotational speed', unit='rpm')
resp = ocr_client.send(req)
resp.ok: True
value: 1350 rpm
